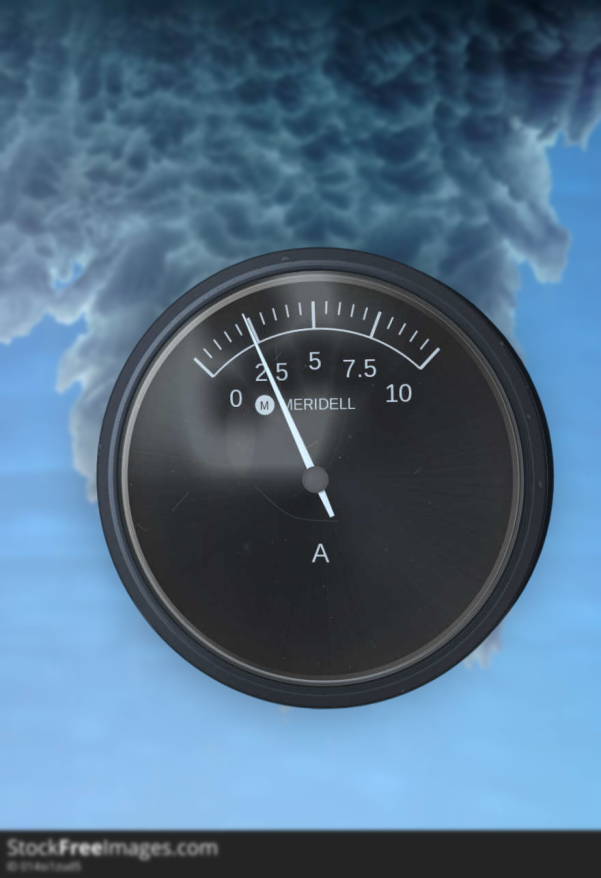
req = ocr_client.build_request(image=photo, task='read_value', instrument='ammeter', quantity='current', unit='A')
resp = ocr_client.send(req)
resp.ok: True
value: 2.5 A
